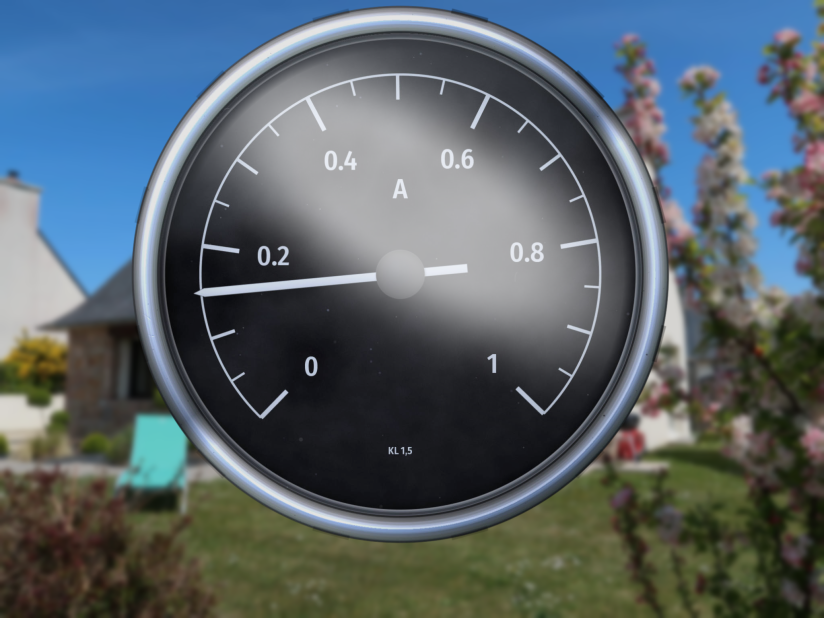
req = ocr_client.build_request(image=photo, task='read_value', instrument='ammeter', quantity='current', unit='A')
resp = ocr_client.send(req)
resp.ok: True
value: 0.15 A
